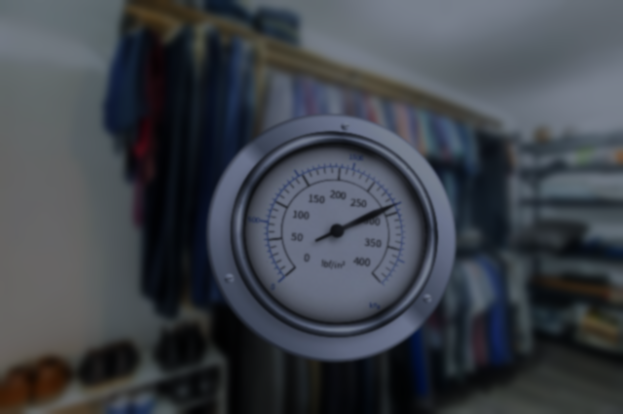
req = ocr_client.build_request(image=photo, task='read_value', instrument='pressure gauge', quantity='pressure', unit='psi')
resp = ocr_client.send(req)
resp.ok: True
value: 290 psi
